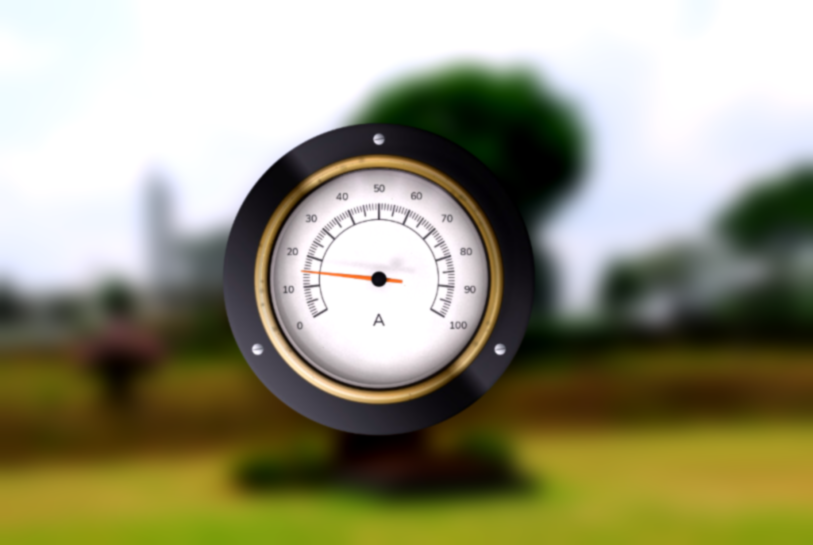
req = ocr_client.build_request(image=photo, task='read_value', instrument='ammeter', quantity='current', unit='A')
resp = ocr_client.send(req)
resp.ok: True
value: 15 A
